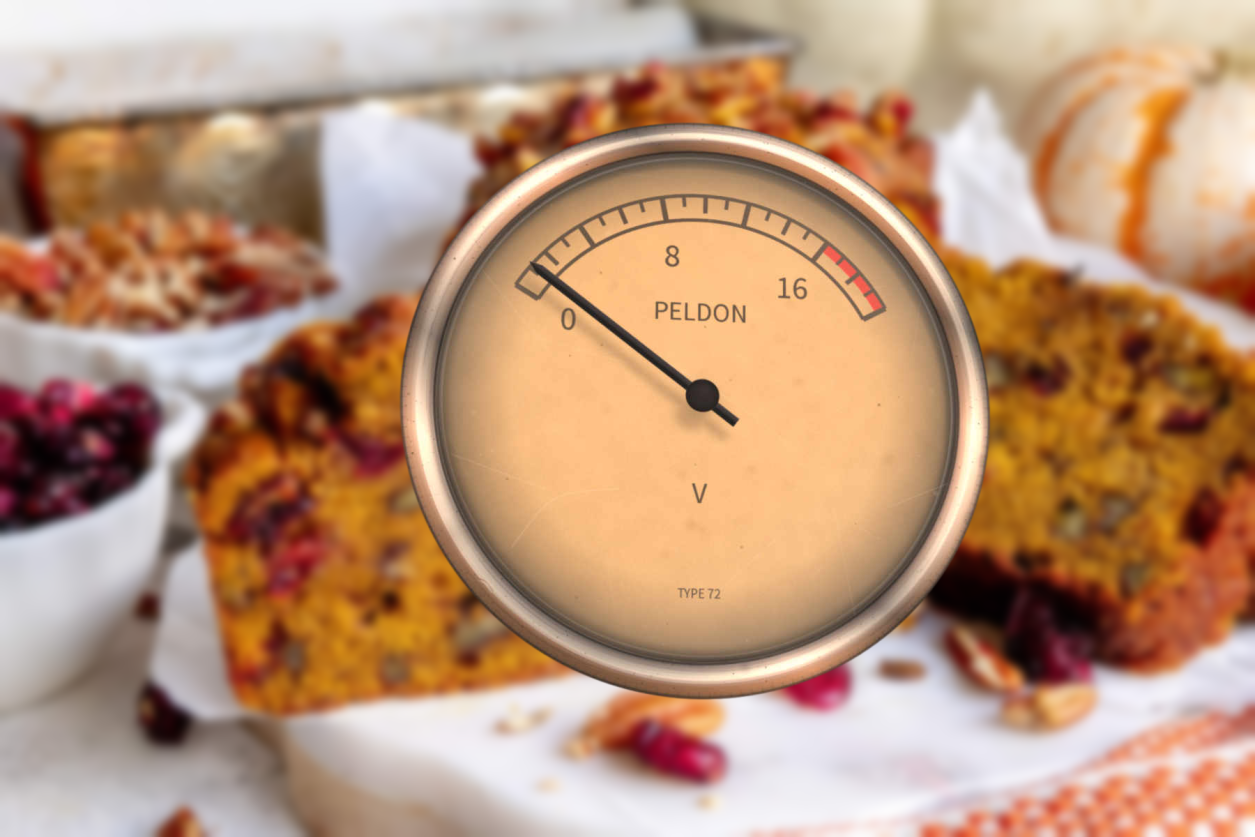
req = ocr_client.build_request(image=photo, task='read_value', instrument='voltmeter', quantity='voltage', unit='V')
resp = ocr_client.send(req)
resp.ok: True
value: 1 V
